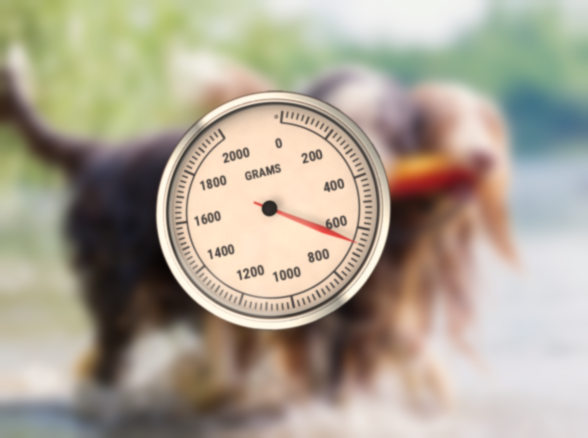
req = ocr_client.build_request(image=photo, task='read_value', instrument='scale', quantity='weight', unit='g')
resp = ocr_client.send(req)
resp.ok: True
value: 660 g
